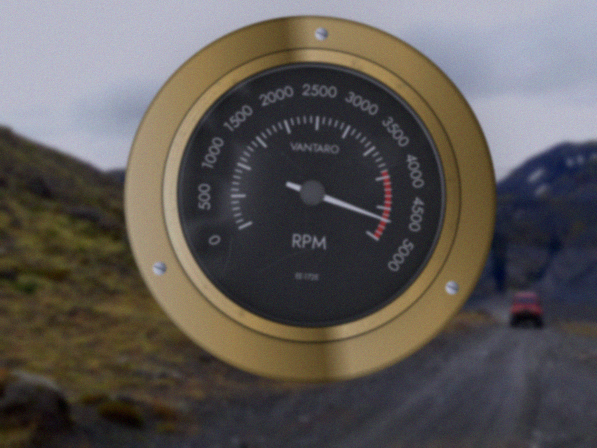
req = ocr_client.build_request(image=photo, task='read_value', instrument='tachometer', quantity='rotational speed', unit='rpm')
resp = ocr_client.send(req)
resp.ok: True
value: 4700 rpm
